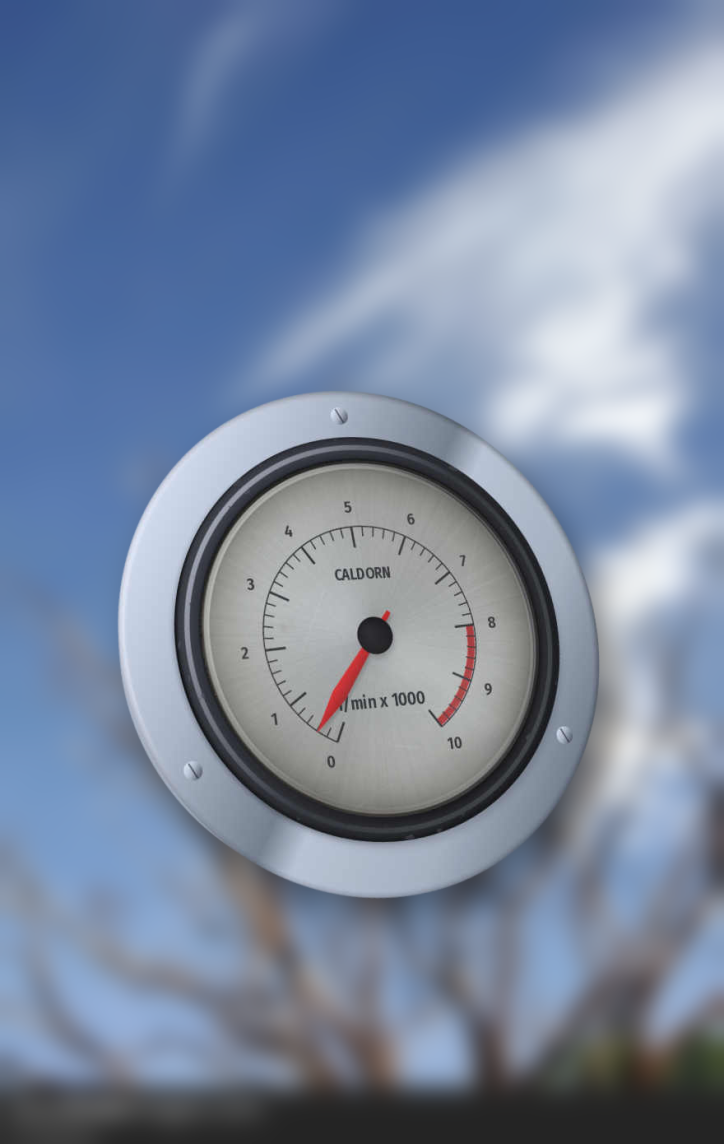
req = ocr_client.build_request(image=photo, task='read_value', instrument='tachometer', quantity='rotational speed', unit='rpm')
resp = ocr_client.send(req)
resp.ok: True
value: 400 rpm
